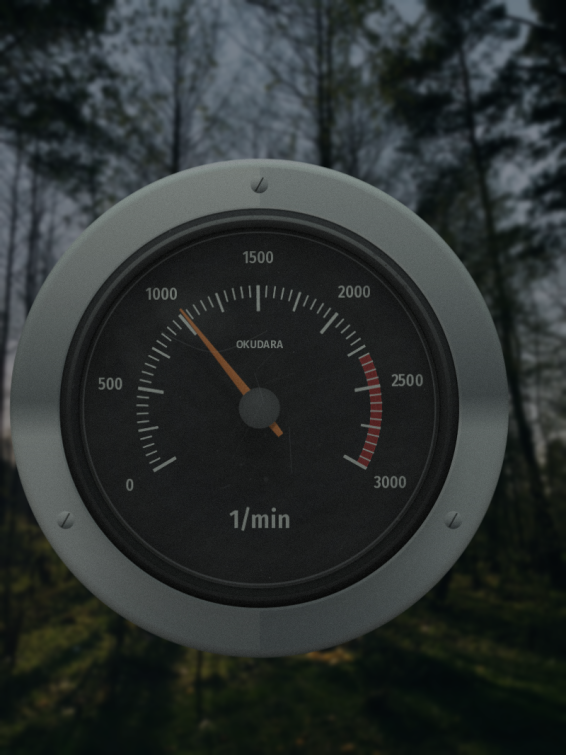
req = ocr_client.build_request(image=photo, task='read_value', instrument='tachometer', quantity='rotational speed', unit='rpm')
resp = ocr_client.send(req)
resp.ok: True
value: 1025 rpm
